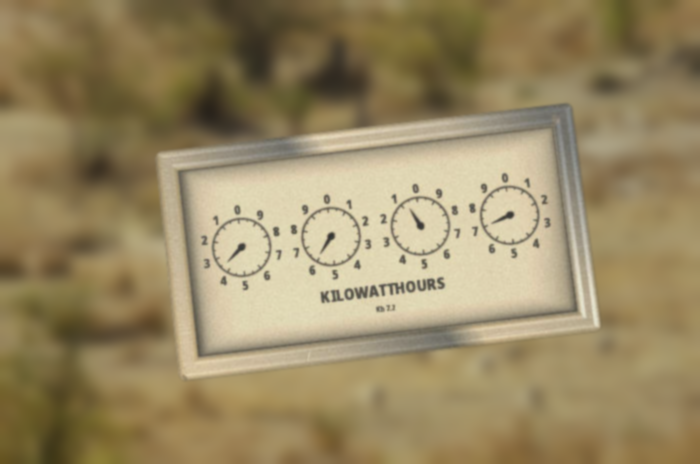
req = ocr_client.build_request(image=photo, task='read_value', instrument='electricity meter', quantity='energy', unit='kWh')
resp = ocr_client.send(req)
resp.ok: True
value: 3607 kWh
